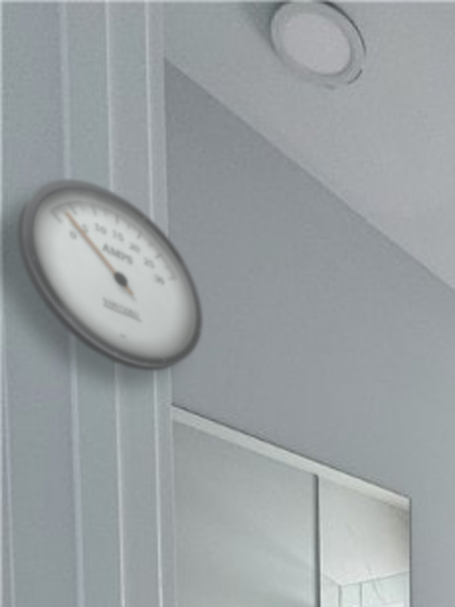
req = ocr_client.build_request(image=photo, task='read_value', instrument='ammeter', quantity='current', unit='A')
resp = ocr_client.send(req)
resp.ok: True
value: 2.5 A
